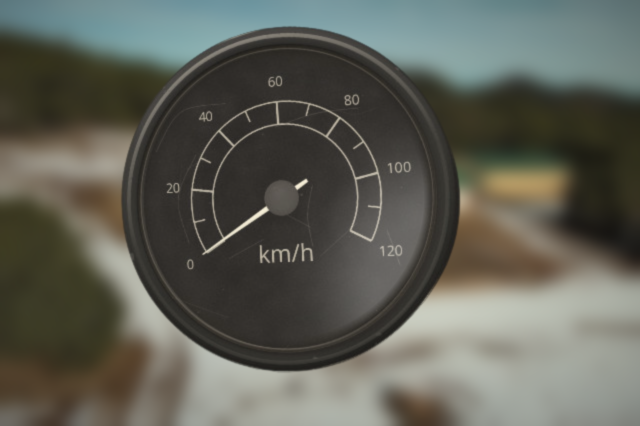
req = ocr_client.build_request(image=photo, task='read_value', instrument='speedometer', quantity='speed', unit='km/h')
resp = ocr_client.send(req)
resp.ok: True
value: 0 km/h
